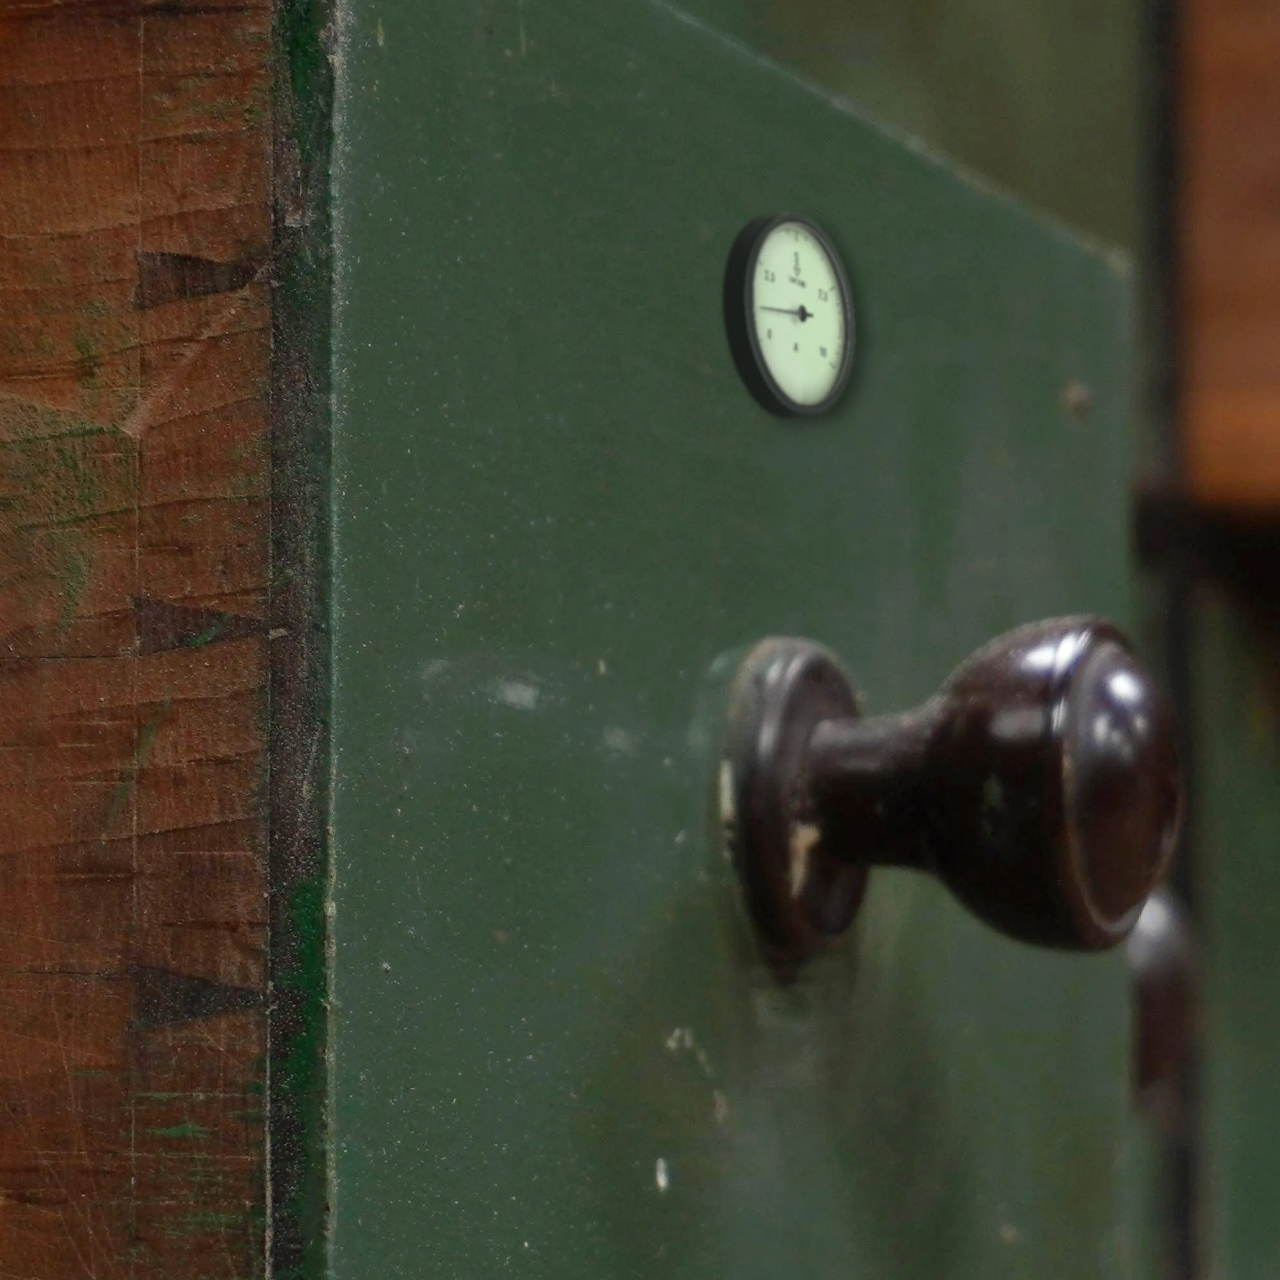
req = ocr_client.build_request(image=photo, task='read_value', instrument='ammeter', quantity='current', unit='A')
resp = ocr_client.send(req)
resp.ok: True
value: 1 A
